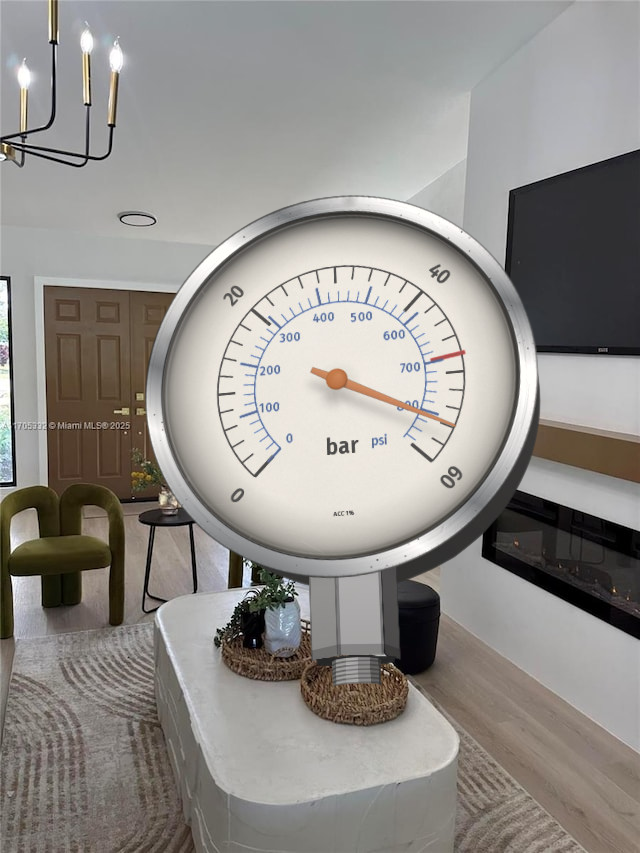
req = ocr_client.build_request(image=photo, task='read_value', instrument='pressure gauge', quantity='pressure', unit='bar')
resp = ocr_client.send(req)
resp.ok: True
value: 56 bar
